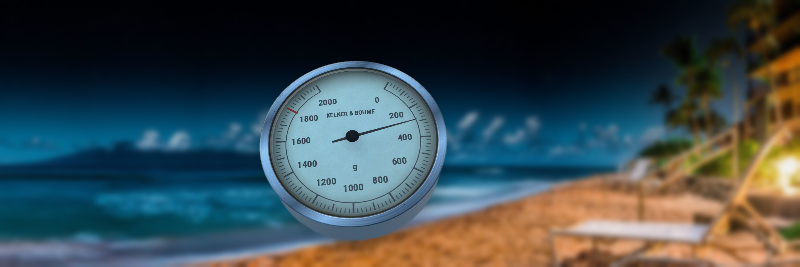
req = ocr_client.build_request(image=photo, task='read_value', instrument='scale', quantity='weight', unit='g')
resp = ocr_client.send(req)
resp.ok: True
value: 300 g
